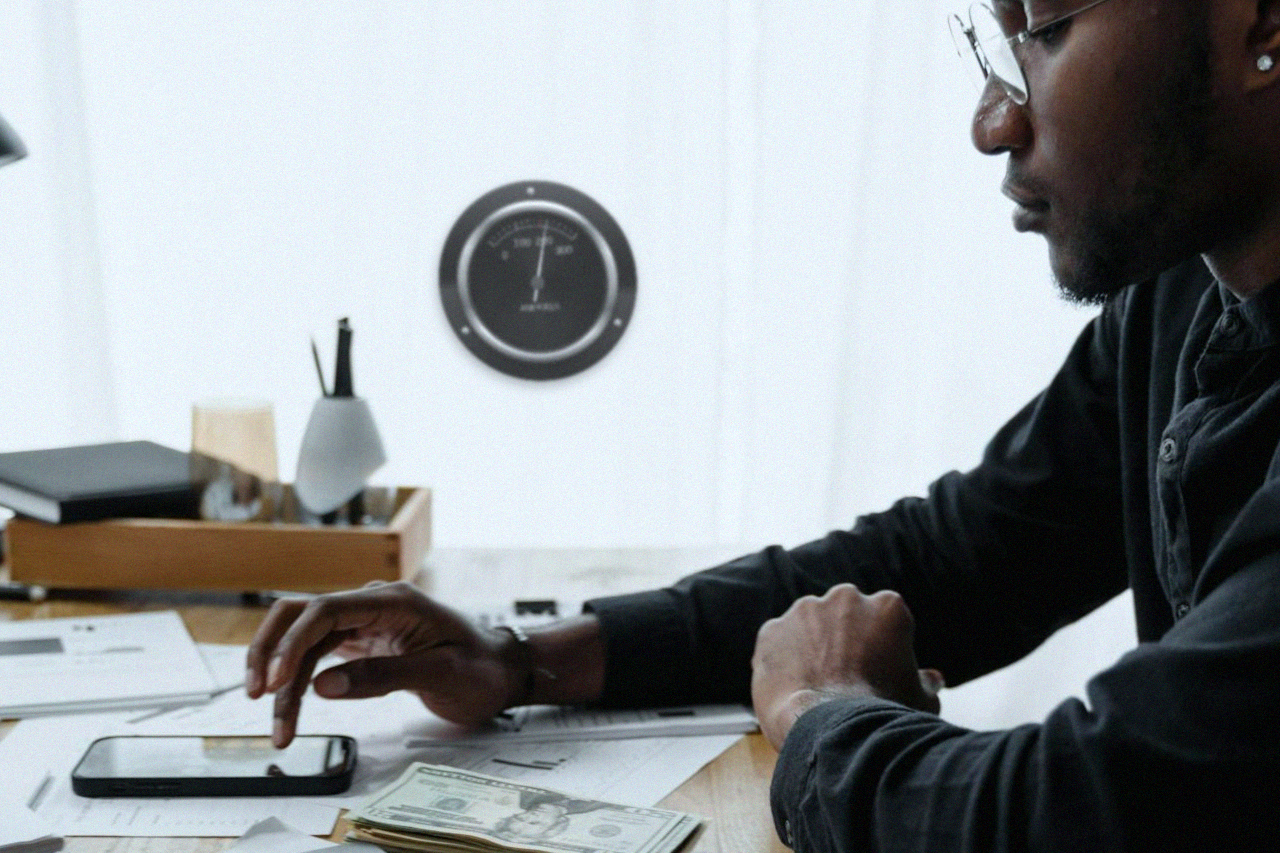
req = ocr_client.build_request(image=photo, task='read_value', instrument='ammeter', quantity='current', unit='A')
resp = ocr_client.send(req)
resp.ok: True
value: 200 A
